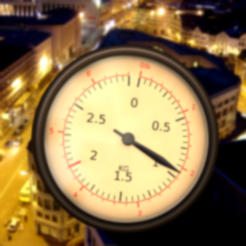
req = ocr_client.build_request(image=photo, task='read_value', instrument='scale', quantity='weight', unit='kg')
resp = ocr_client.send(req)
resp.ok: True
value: 0.95 kg
